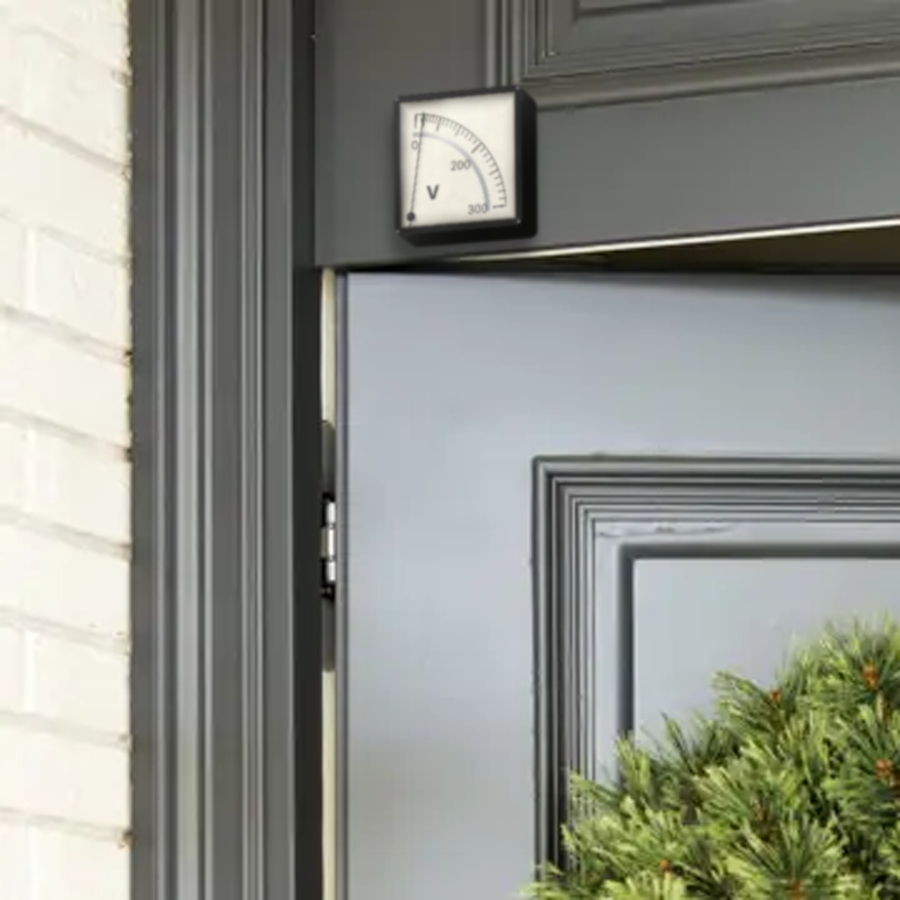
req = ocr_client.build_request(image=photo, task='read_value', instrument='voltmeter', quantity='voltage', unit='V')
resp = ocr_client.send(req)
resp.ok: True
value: 50 V
